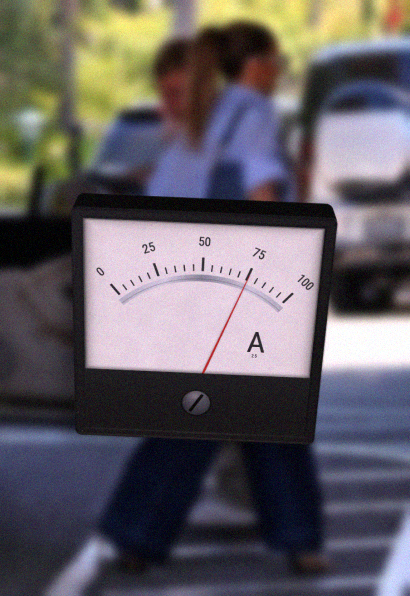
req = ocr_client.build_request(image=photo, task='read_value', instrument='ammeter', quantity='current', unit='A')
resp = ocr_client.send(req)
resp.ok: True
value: 75 A
